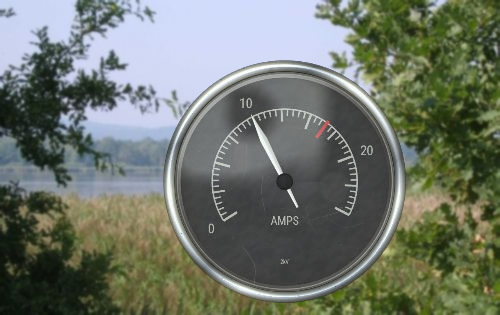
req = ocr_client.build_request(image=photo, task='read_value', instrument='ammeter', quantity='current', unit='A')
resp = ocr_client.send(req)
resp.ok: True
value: 10 A
